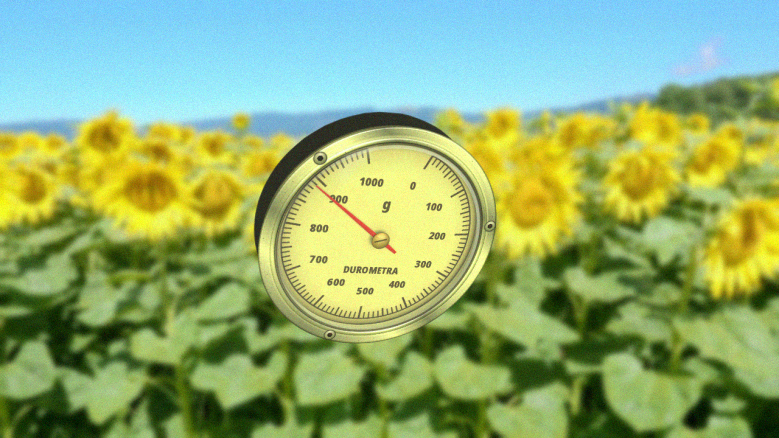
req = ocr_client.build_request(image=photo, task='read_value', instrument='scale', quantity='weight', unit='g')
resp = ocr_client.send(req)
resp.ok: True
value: 890 g
